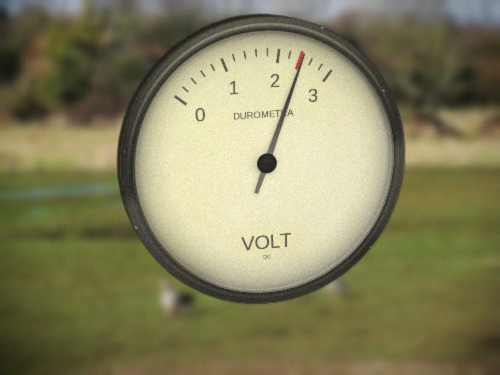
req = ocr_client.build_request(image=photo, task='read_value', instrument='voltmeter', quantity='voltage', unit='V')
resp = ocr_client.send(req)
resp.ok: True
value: 2.4 V
